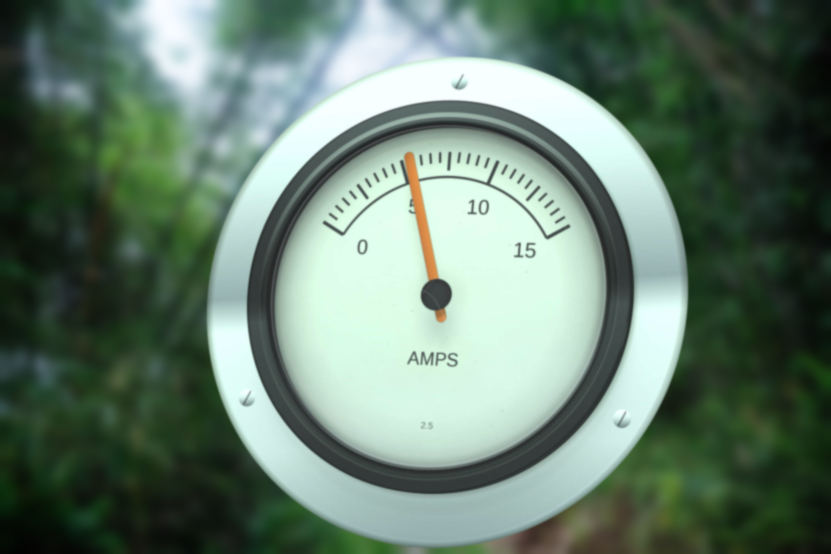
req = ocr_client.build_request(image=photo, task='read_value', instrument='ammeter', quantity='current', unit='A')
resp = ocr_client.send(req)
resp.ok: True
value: 5.5 A
